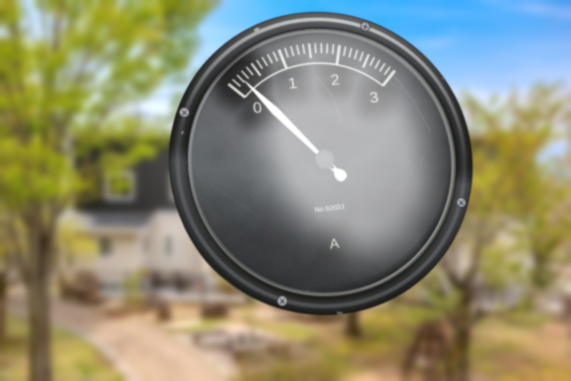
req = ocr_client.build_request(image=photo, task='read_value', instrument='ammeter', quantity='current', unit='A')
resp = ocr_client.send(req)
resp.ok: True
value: 0.2 A
